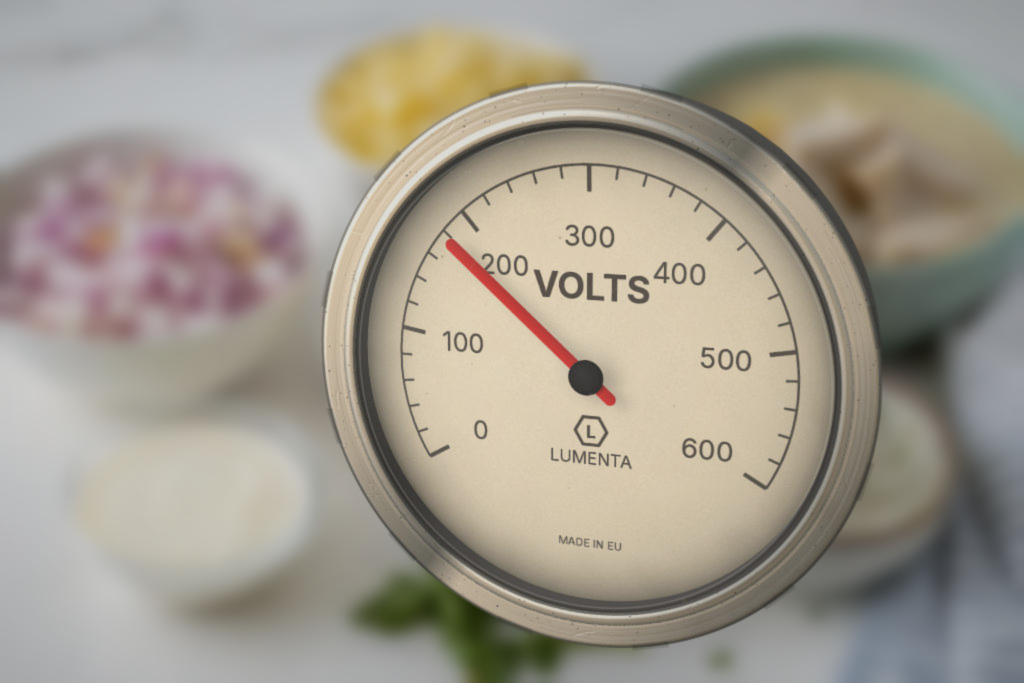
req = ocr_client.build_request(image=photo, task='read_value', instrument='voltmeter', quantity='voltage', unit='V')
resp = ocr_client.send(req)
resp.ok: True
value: 180 V
